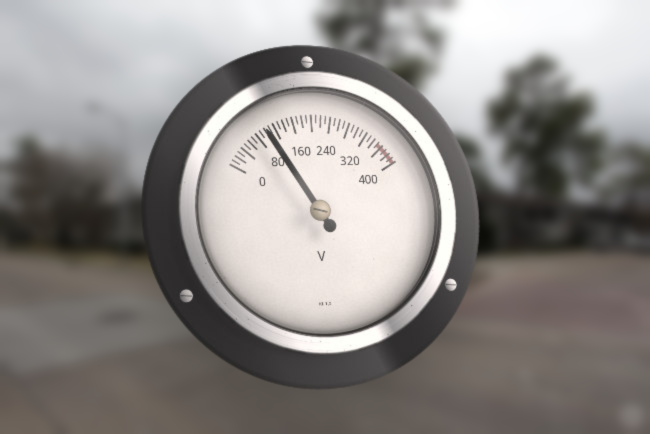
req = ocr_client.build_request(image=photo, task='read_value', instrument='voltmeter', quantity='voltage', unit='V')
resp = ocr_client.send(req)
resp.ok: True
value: 100 V
